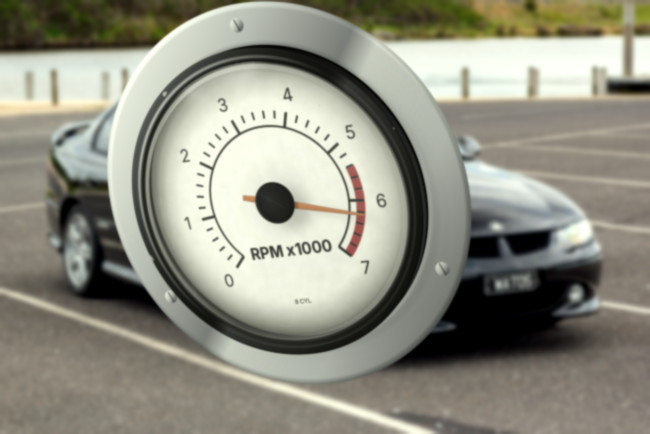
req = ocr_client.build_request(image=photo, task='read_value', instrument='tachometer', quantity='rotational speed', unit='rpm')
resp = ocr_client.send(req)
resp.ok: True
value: 6200 rpm
